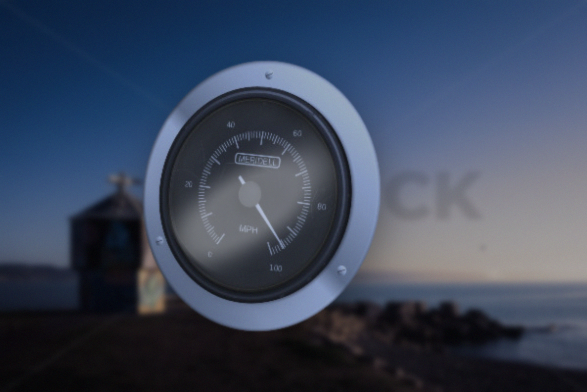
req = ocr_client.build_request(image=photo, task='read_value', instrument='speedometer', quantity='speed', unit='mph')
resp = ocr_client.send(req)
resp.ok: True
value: 95 mph
